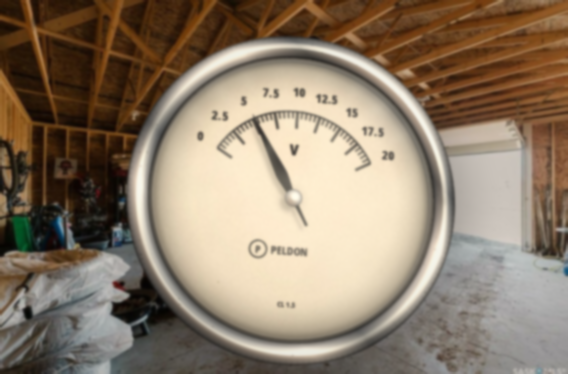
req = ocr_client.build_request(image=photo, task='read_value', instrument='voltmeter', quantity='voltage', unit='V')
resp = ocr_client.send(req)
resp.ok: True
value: 5 V
